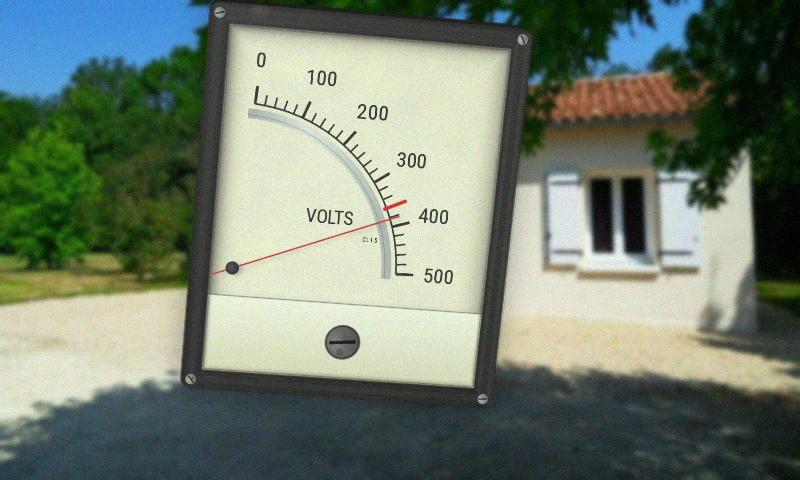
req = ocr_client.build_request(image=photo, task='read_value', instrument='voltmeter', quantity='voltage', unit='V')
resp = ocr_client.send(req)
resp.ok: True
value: 380 V
